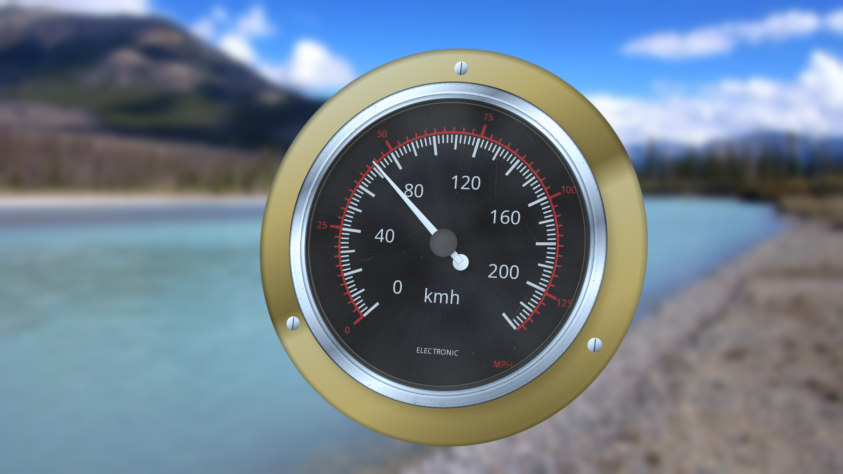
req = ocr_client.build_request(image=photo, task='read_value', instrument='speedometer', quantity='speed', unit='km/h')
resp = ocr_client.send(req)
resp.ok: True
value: 72 km/h
